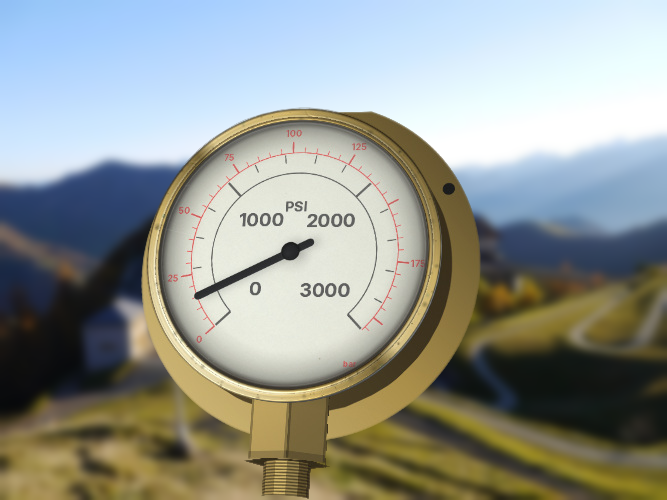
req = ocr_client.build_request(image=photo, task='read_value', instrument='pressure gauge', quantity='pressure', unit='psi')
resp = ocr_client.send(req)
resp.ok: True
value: 200 psi
